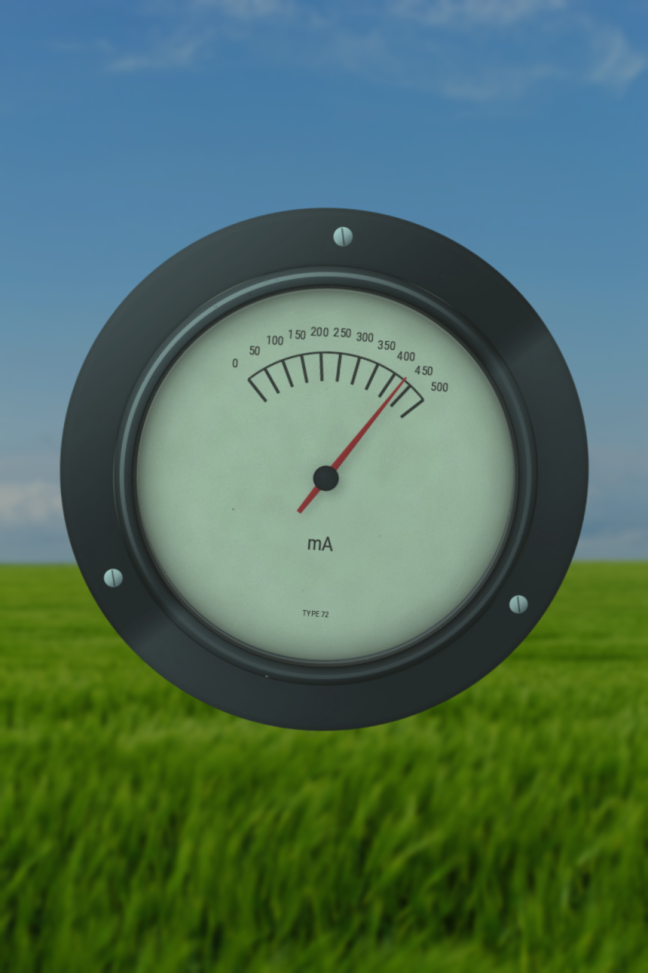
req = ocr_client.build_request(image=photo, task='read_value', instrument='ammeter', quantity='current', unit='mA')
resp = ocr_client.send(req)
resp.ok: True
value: 425 mA
